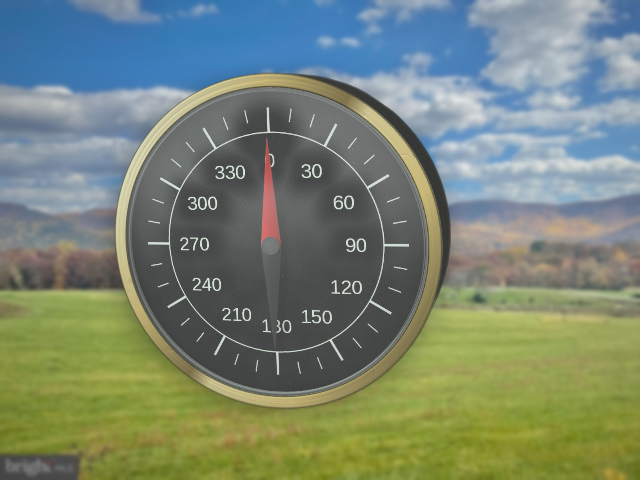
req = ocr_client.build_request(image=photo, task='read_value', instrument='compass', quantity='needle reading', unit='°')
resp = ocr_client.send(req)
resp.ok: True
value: 0 °
